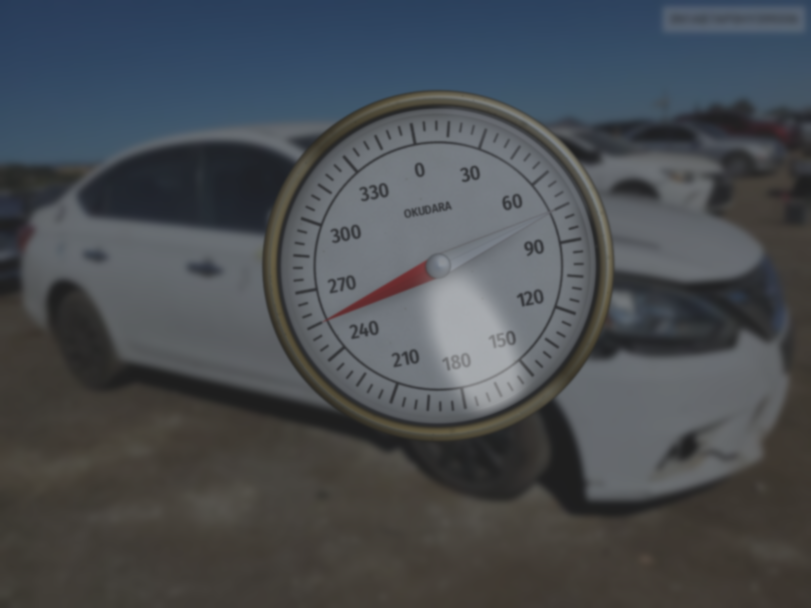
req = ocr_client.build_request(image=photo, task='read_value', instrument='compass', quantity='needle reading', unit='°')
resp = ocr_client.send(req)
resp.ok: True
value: 255 °
